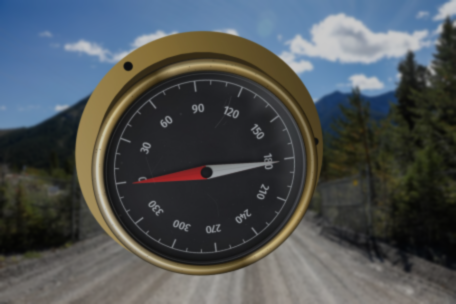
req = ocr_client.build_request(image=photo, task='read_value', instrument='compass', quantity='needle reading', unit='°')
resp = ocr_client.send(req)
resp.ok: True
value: 0 °
